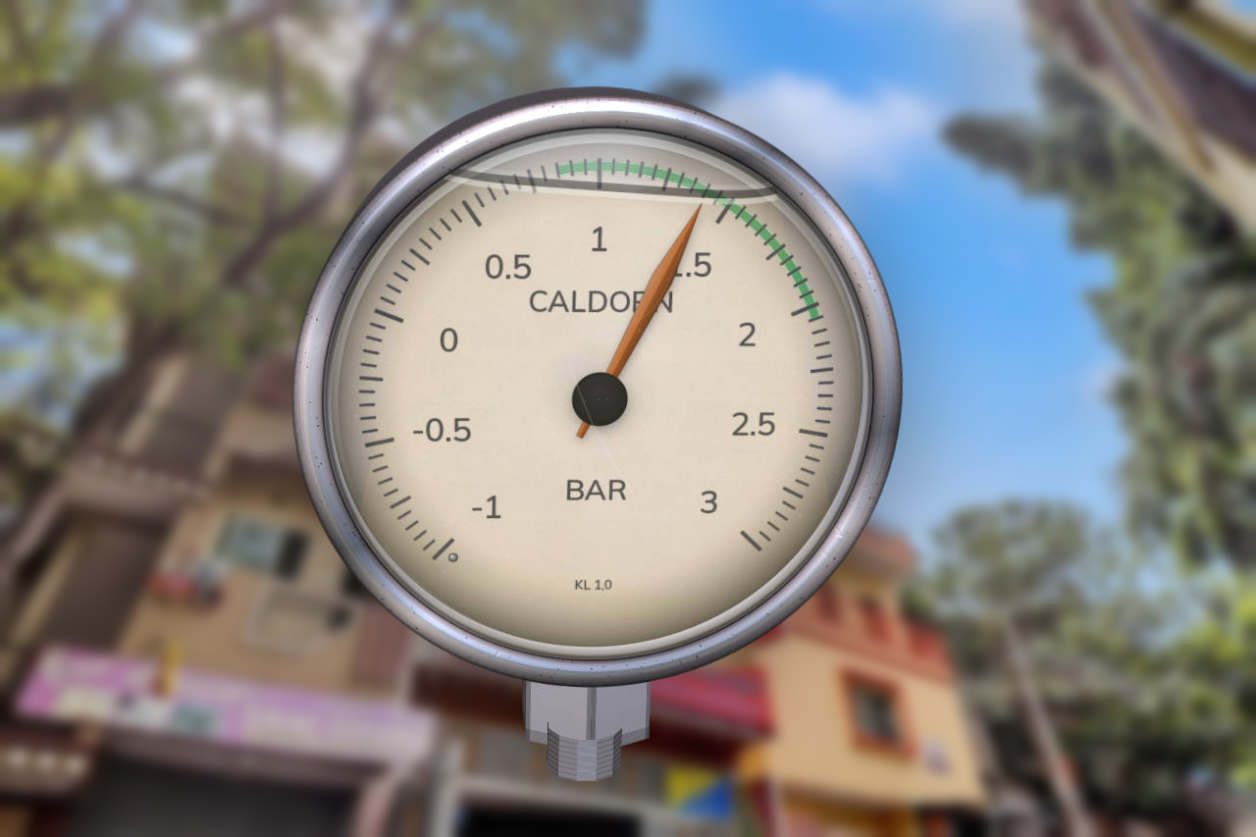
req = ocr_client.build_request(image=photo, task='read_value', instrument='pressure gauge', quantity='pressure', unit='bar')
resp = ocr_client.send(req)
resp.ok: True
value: 1.4 bar
